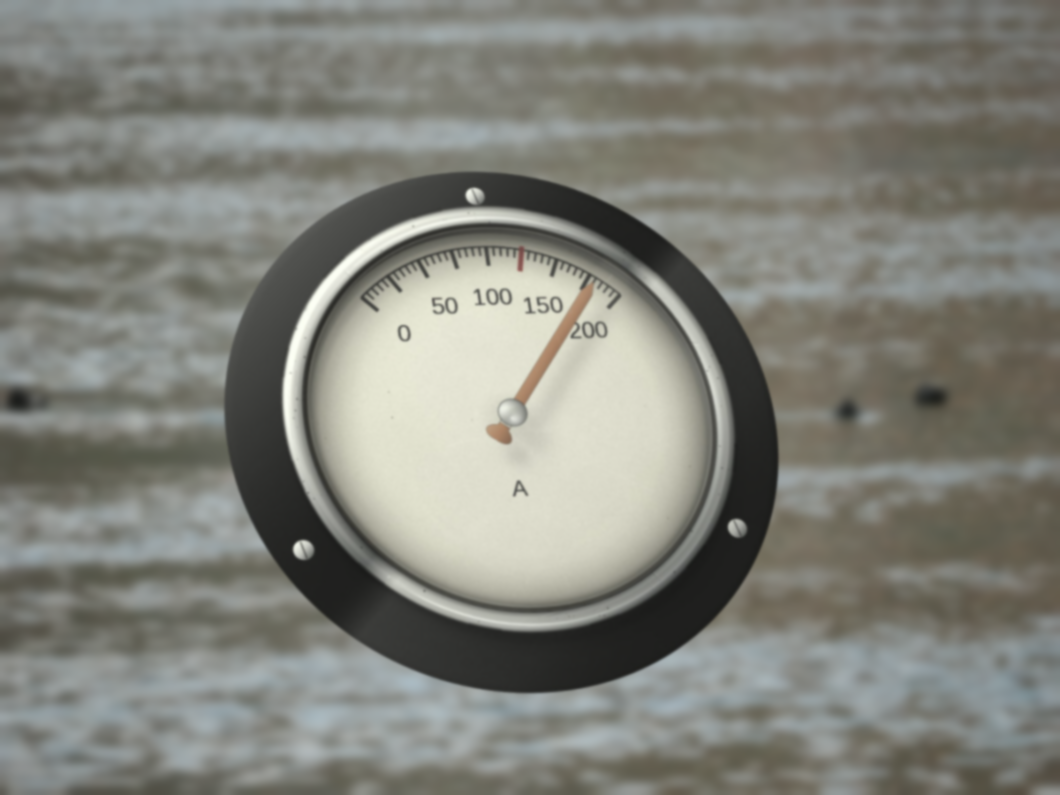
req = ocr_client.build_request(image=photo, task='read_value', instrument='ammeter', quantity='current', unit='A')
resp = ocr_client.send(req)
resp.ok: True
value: 180 A
